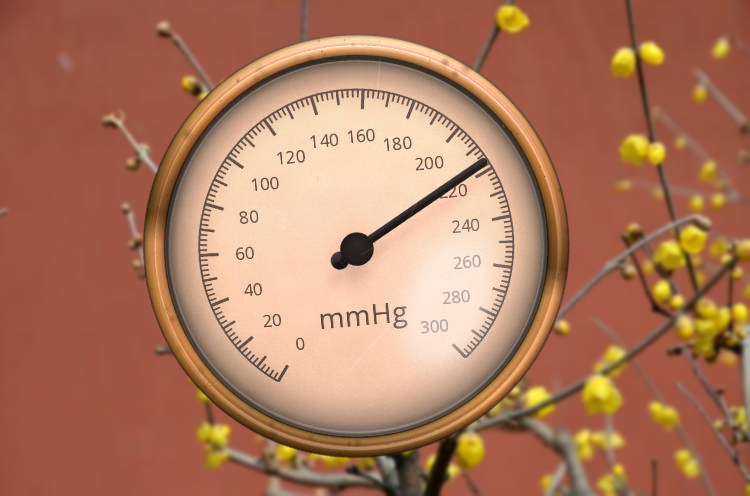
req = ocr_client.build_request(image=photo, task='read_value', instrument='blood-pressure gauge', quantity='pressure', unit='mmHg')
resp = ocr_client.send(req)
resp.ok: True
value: 216 mmHg
